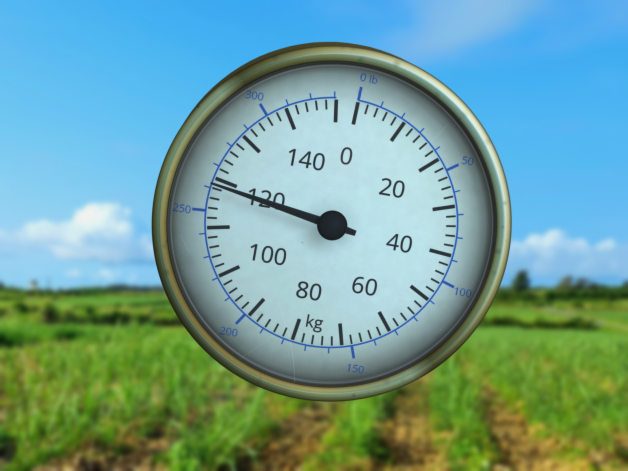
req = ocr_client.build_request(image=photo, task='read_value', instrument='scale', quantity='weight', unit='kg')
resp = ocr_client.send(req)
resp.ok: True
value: 119 kg
